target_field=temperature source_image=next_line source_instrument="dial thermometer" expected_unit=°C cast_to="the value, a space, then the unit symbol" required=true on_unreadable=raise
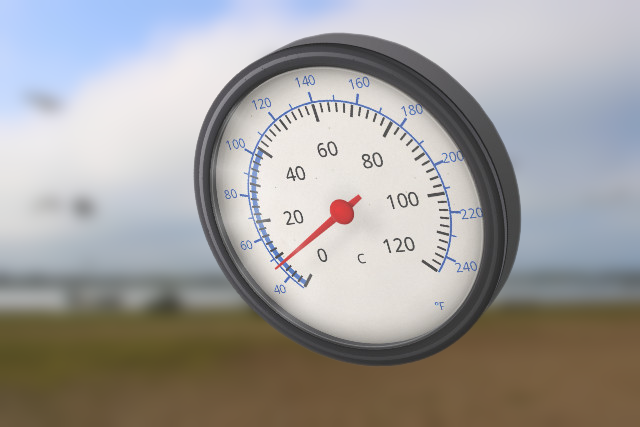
8 °C
